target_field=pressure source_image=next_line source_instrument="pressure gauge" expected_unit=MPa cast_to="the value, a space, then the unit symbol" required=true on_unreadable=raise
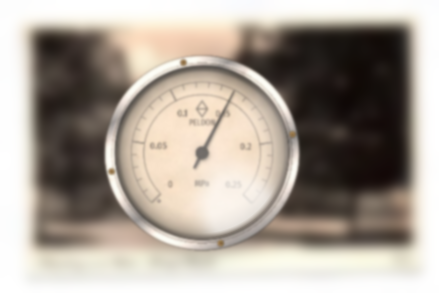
0.15 MPa
